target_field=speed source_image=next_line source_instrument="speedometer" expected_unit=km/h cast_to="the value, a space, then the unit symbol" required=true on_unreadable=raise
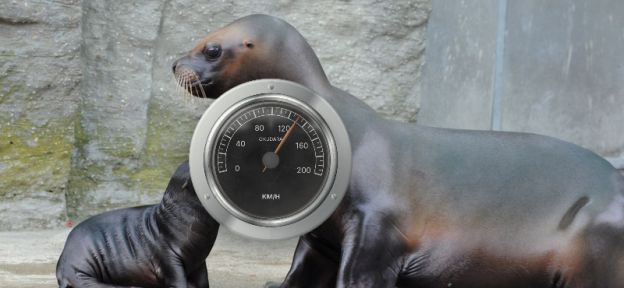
130 km/h
